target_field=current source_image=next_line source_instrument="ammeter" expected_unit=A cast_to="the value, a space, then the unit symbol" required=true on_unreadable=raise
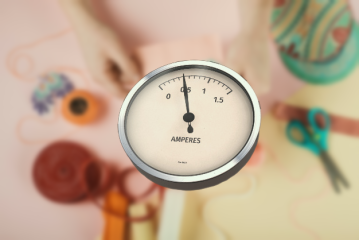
0.5 A
